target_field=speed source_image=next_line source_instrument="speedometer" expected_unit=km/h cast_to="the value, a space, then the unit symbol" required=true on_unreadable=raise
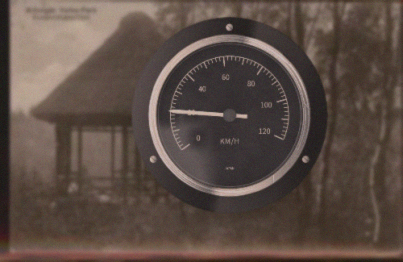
20 km/h
